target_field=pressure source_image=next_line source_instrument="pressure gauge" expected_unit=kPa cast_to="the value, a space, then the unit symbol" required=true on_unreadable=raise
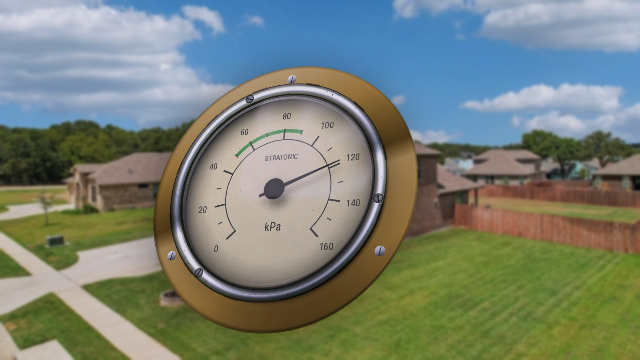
120 kPa
